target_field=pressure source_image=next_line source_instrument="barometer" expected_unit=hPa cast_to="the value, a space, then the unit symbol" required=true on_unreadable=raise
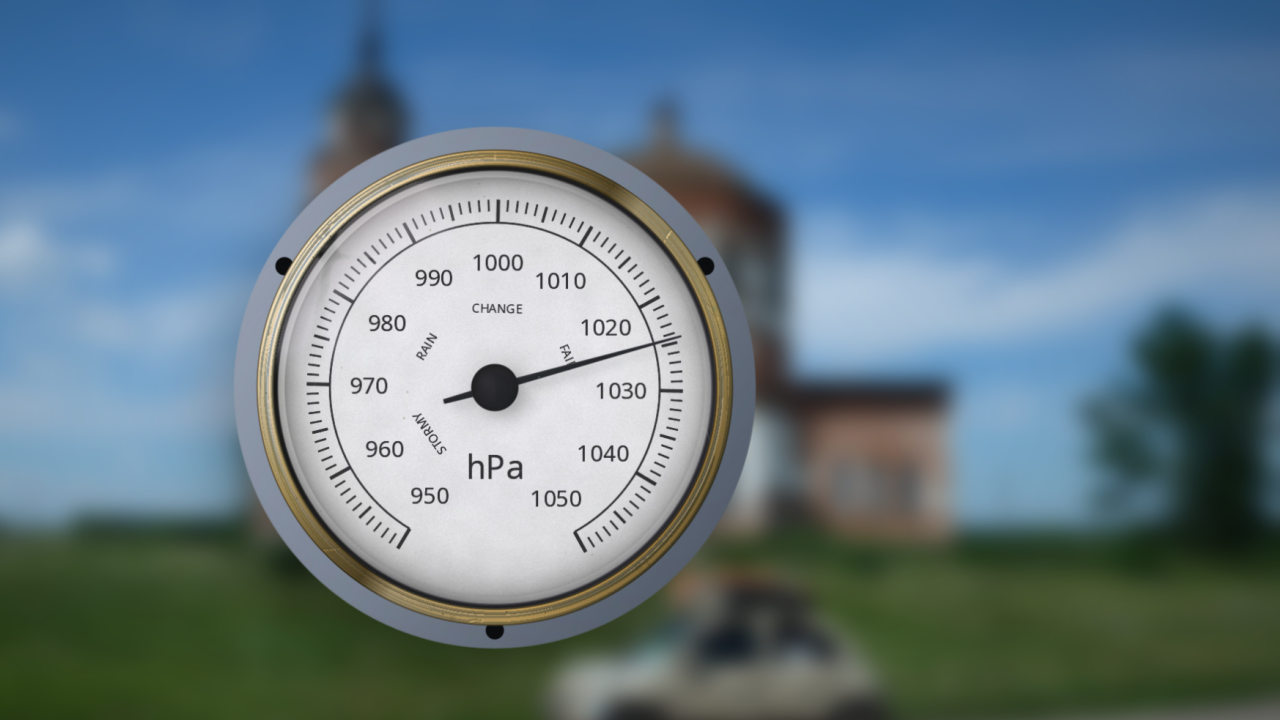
1024.5 hPa
